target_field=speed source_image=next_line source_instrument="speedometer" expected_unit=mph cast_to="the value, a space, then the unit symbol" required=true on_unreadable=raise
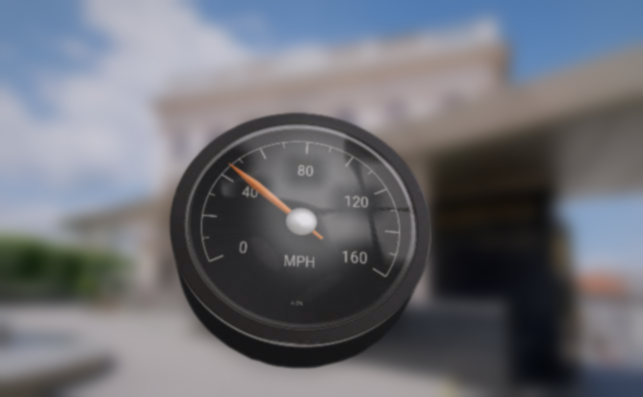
45 mph
